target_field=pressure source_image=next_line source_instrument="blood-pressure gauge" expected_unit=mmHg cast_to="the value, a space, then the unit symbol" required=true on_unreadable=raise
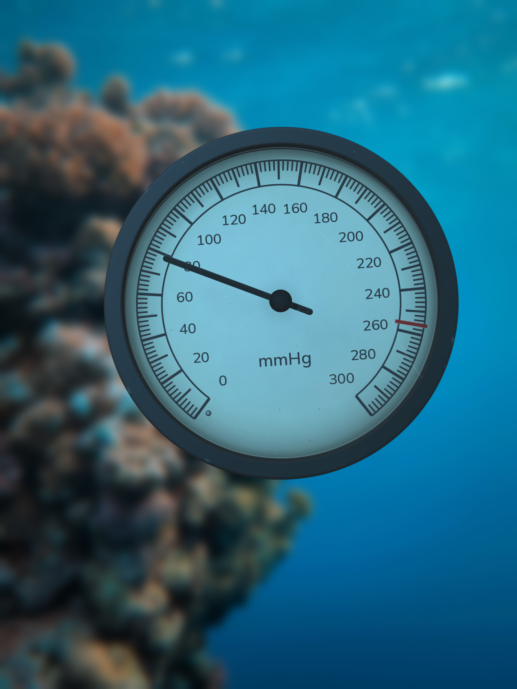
78 mmHg
